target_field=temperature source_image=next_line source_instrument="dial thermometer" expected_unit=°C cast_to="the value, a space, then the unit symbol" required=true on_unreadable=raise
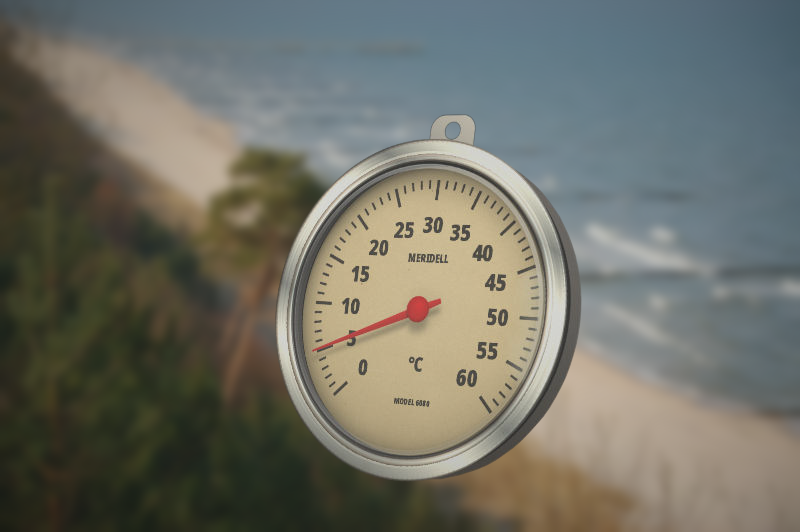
5 °C
